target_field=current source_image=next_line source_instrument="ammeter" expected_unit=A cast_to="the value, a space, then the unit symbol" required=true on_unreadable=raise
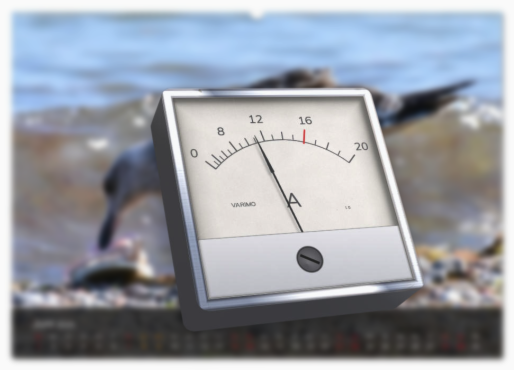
11 A
